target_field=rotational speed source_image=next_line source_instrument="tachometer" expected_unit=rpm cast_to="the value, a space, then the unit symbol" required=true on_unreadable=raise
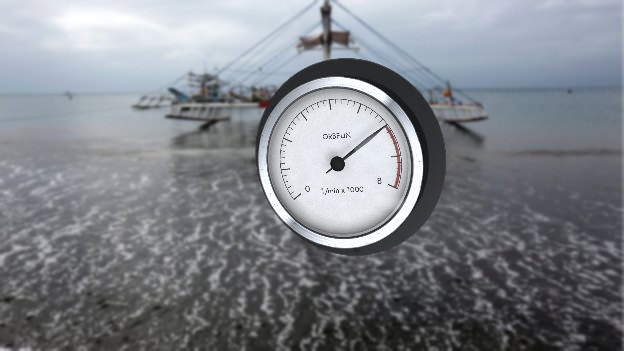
6000 rpm
